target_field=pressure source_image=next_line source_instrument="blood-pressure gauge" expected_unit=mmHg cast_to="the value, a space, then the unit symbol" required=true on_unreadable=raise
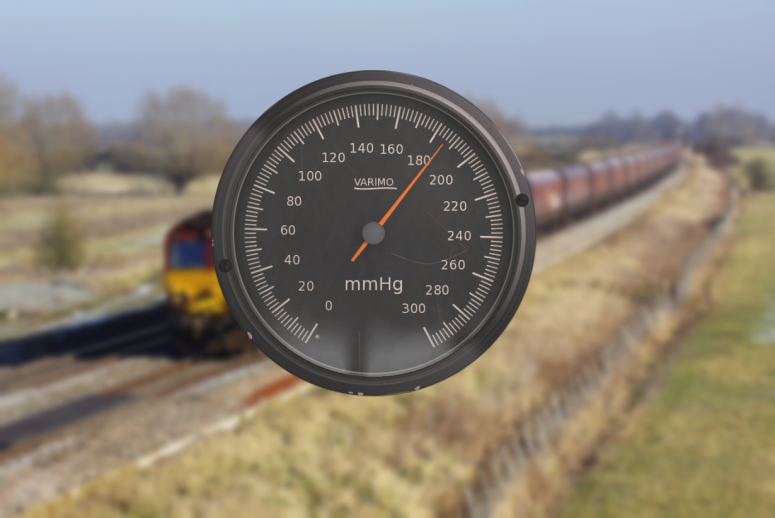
186 mmHg
